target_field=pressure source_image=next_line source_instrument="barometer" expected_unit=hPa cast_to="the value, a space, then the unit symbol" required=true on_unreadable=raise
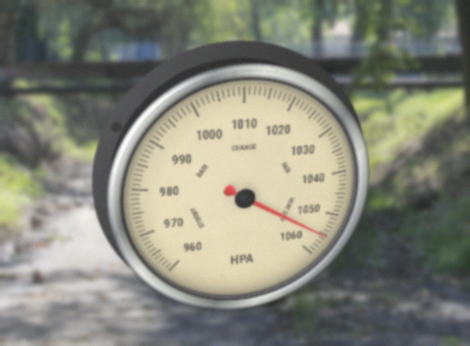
1055 hPa
